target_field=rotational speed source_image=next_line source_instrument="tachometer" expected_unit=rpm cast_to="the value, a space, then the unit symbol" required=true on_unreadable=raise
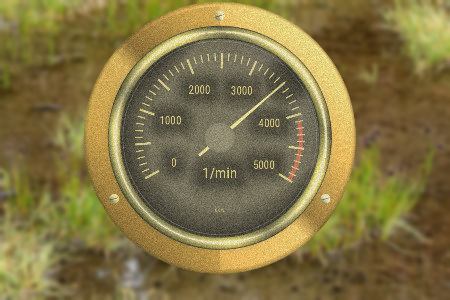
3500 rpm
